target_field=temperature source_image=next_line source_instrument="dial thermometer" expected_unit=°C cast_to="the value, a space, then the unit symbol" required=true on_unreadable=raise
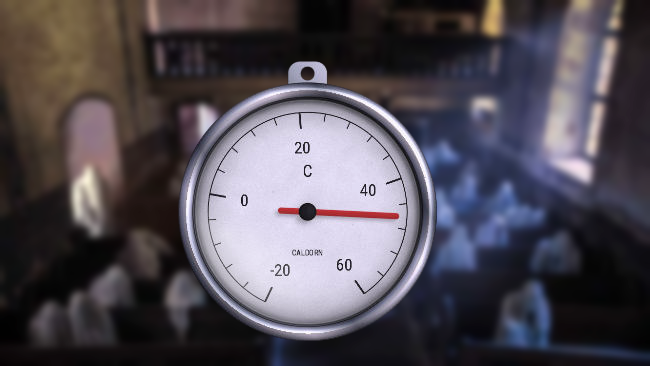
46 °C
